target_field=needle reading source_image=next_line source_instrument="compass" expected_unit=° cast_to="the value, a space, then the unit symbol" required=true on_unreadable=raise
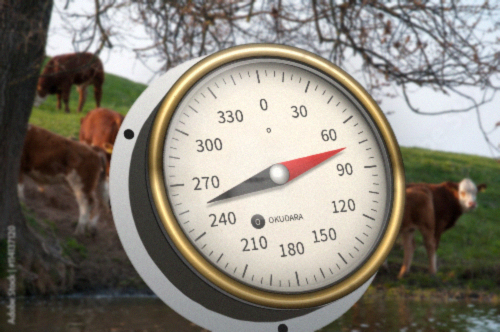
75 °
